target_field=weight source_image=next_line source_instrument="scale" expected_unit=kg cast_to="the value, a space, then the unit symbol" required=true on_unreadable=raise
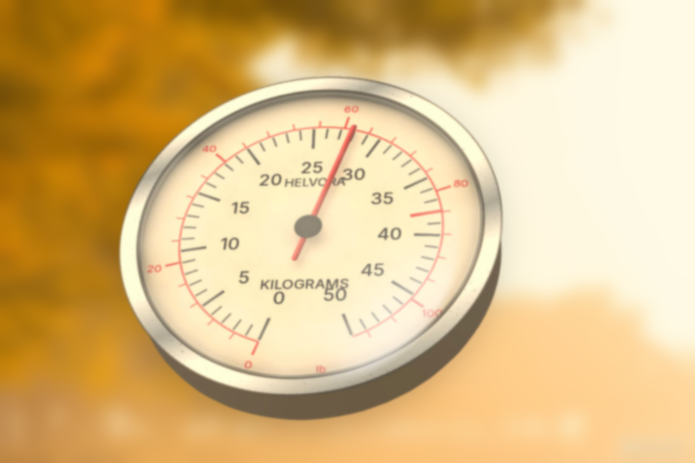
28 kg
